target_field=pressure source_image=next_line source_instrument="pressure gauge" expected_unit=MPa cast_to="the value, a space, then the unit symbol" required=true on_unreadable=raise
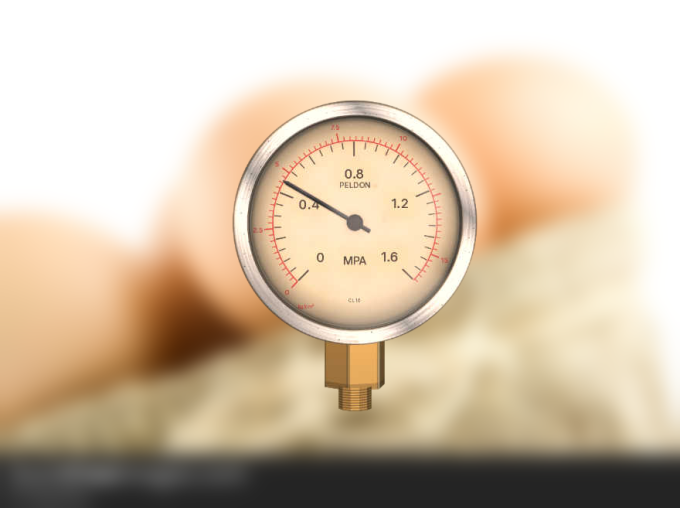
0.45 MPa
